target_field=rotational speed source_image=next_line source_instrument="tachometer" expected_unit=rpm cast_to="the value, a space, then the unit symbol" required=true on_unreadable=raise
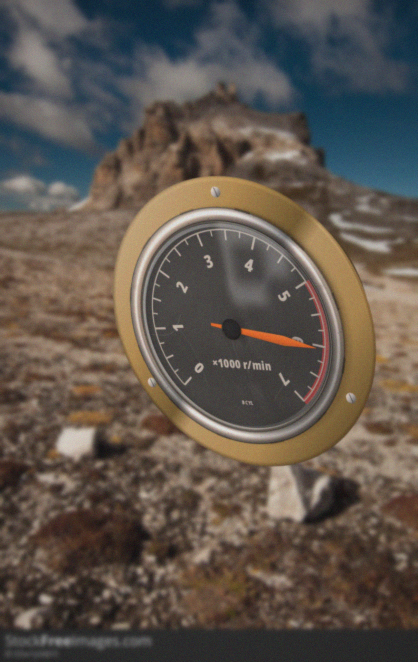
6000 rpm
